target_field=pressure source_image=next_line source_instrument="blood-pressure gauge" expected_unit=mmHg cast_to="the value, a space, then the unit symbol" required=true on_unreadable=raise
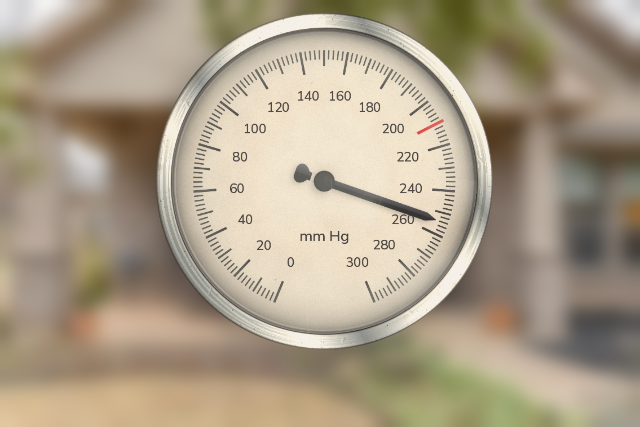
254 mmHg
